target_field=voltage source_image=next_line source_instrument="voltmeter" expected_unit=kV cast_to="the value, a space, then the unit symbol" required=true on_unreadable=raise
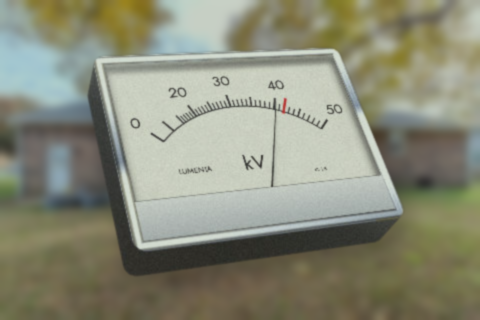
40 kV
